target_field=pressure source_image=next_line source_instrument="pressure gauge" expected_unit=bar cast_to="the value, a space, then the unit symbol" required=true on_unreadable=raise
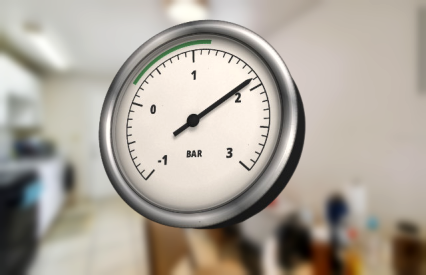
1.9 bar
